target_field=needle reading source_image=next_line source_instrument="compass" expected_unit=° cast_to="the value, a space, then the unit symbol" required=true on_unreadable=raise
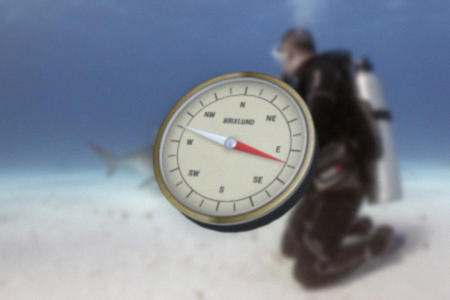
105 °
